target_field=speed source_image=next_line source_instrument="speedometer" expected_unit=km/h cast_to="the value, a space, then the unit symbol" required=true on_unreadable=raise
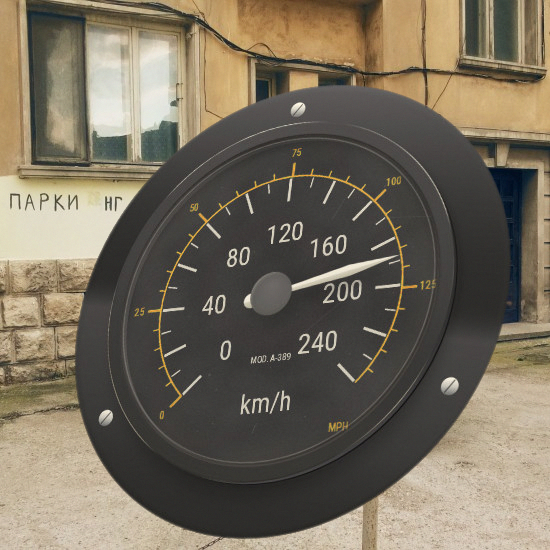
190 km/h
